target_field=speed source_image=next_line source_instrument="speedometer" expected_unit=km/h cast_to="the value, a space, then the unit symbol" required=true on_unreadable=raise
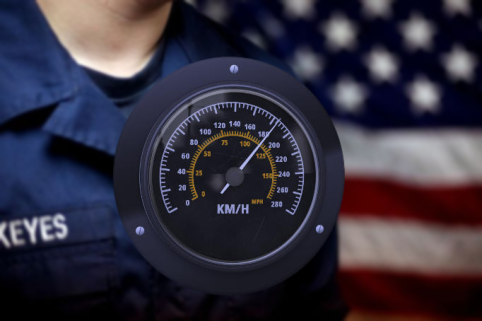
184 km/h
